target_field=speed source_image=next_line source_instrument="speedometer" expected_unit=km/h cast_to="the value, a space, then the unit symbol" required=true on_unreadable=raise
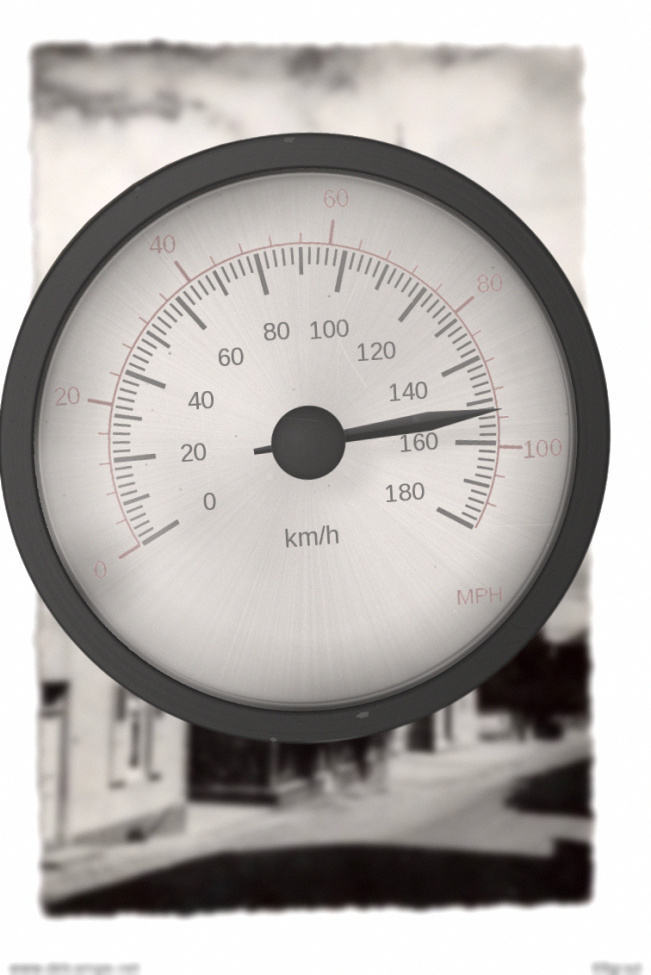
152 km/h
